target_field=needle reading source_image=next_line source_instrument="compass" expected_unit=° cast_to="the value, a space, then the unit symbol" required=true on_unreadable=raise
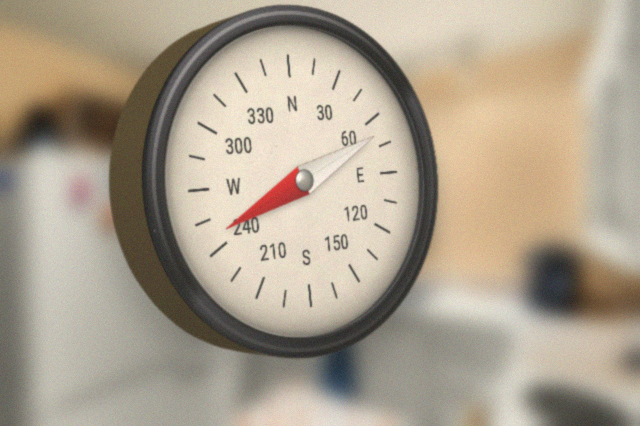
247.5 °
